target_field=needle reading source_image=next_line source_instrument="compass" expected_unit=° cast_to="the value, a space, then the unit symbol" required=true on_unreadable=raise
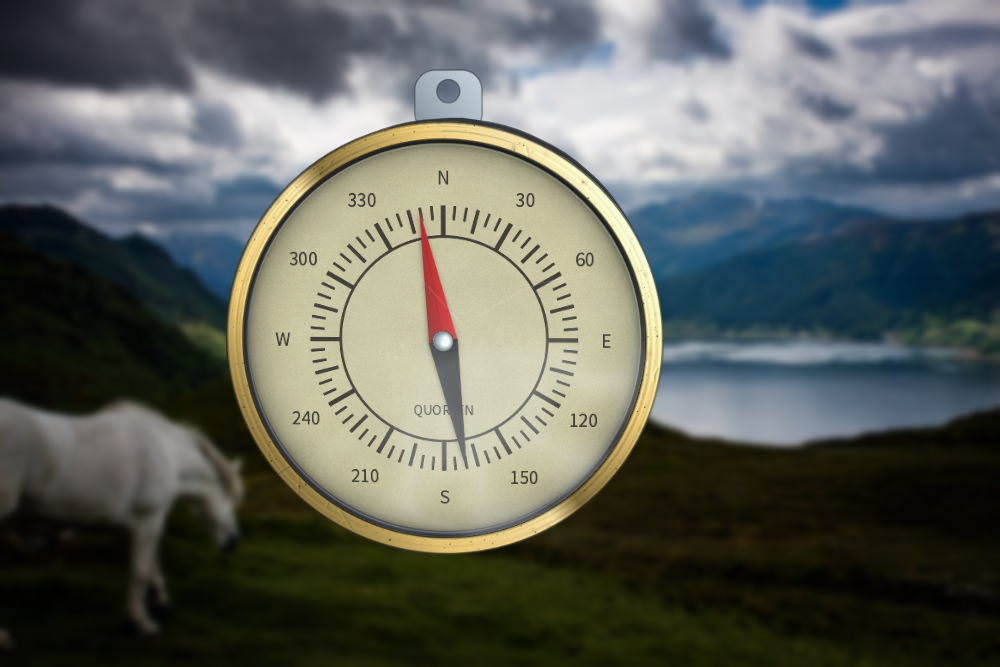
350 °
